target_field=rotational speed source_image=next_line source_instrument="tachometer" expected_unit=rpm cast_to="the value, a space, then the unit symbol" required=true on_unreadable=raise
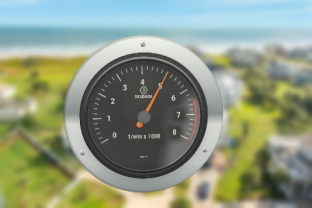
5000 rpm
